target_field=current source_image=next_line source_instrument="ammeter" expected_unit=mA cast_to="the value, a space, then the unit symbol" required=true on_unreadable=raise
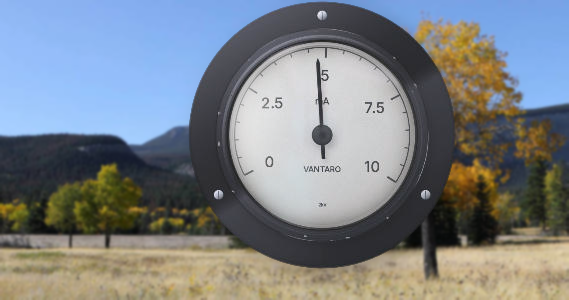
4.75 mA
